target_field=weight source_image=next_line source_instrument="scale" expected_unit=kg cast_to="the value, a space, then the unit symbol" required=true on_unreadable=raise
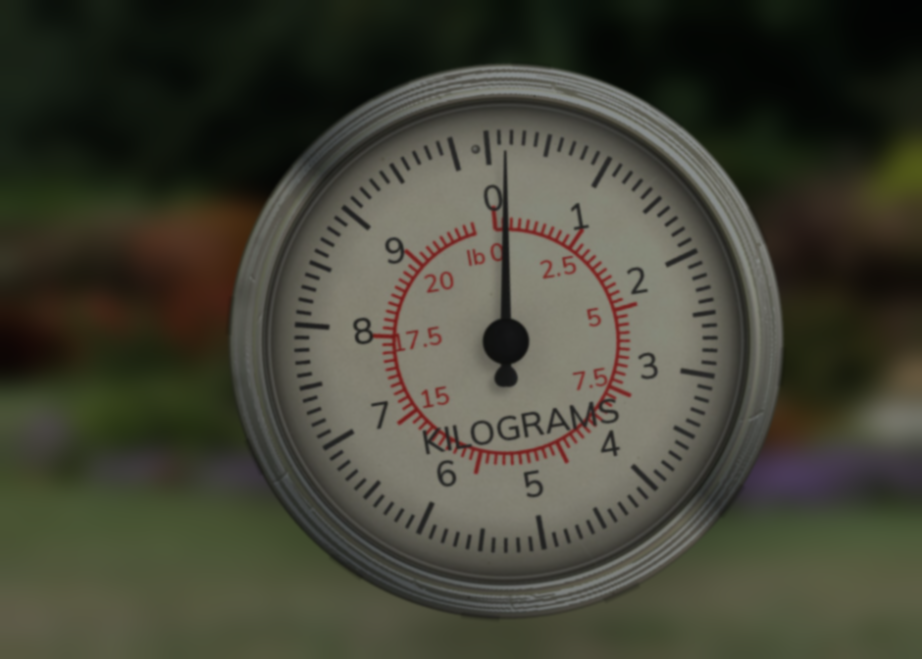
0.15 kg
